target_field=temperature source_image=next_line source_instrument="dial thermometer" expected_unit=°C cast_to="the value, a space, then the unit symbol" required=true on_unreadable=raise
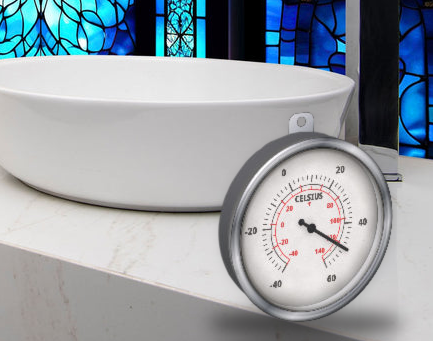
50 °C
